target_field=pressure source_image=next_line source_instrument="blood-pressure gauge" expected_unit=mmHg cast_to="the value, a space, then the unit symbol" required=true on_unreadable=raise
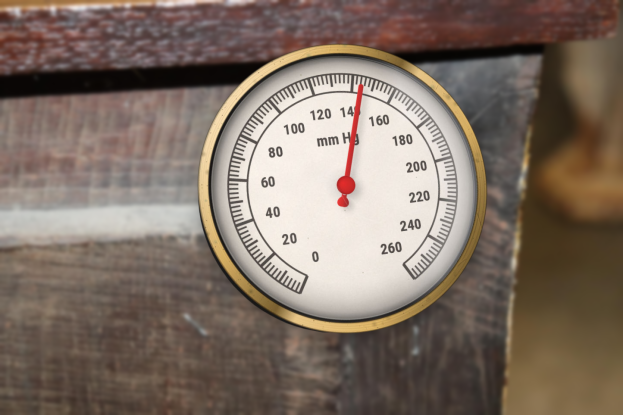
144 mmHg
